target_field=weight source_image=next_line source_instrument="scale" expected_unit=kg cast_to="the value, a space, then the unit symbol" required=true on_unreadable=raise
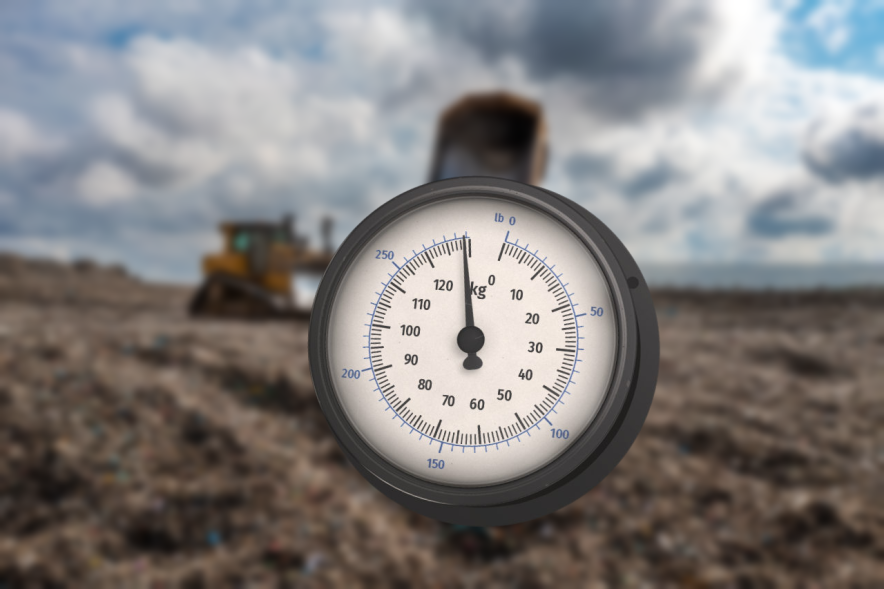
129 kg
